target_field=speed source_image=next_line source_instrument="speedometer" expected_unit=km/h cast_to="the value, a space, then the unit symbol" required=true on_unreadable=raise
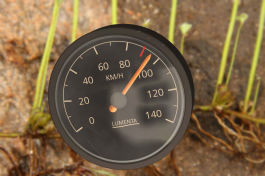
95 km/h
